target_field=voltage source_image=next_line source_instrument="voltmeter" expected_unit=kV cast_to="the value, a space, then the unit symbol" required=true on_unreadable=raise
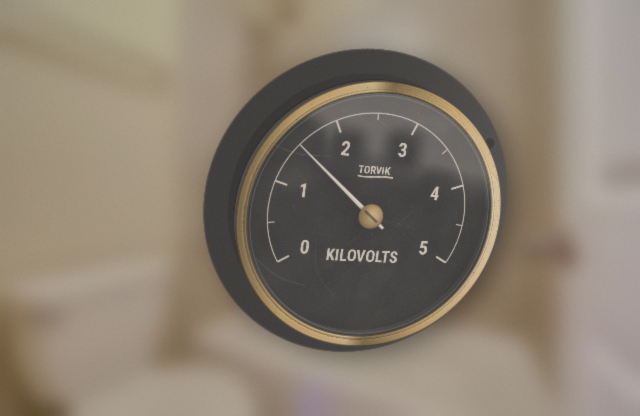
1.5 kV
